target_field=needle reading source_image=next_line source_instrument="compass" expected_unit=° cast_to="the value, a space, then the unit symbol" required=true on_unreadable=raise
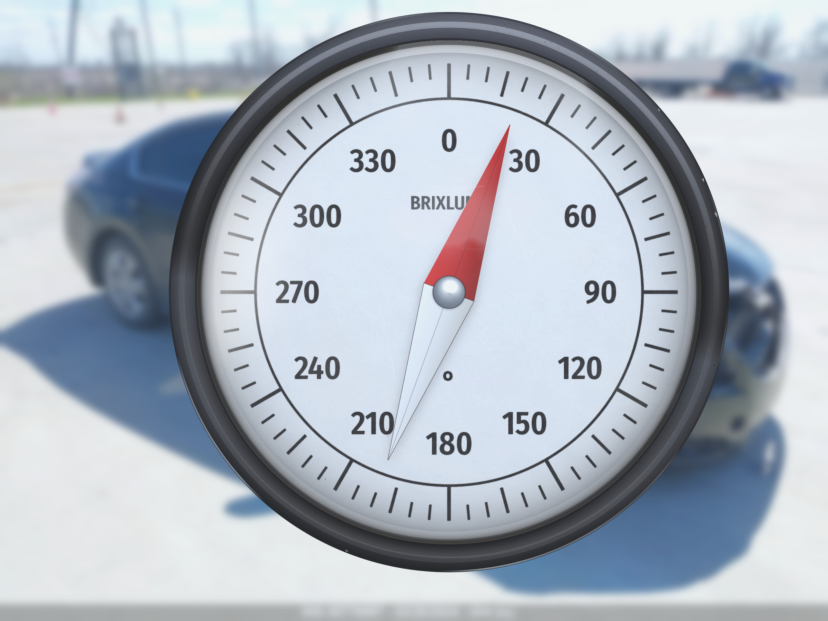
20 °
